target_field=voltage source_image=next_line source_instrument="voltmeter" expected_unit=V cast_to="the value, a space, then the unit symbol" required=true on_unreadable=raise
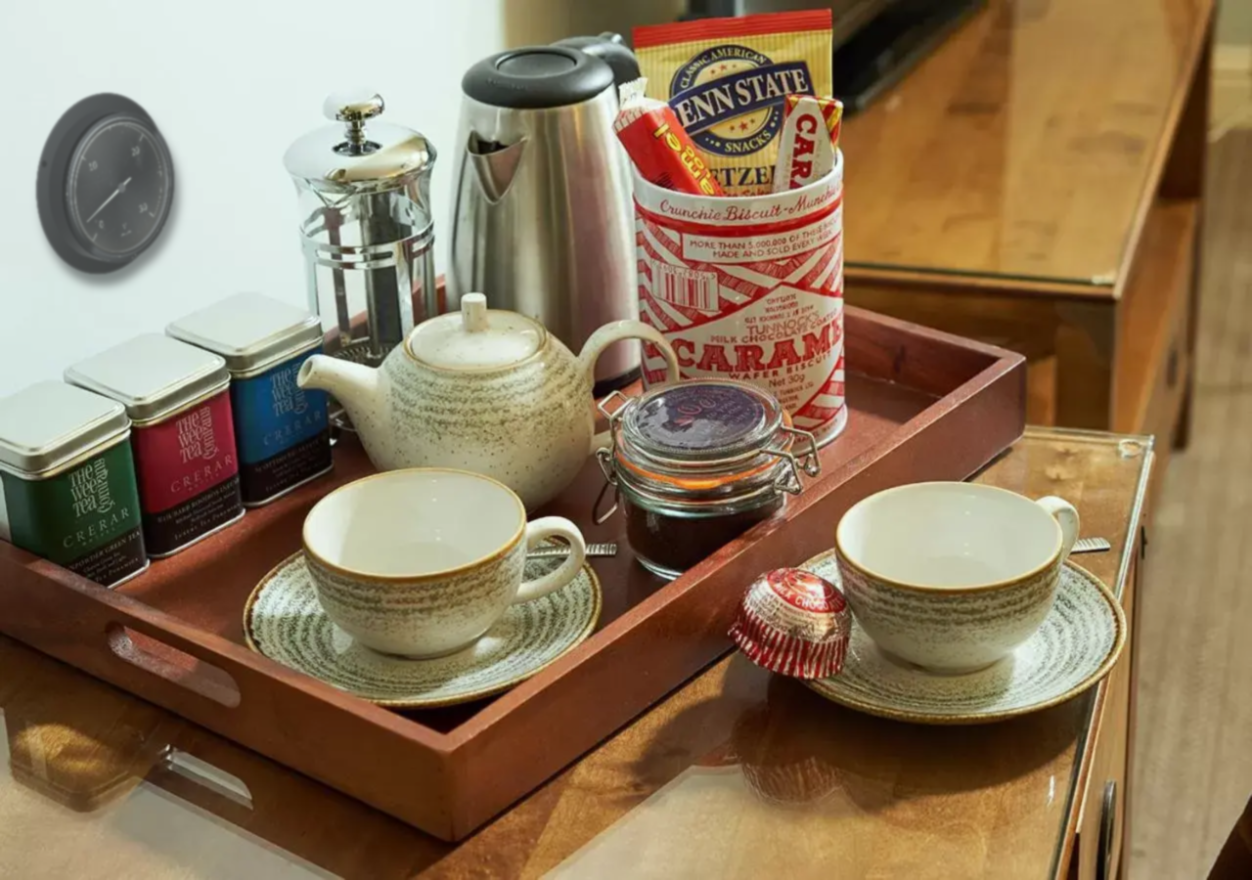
2.5 V
